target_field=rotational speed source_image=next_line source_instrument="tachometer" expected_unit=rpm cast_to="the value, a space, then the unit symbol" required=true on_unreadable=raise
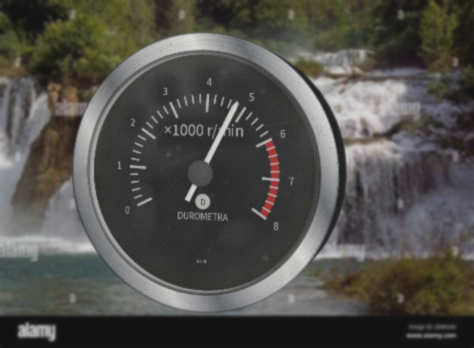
4800 rpm
